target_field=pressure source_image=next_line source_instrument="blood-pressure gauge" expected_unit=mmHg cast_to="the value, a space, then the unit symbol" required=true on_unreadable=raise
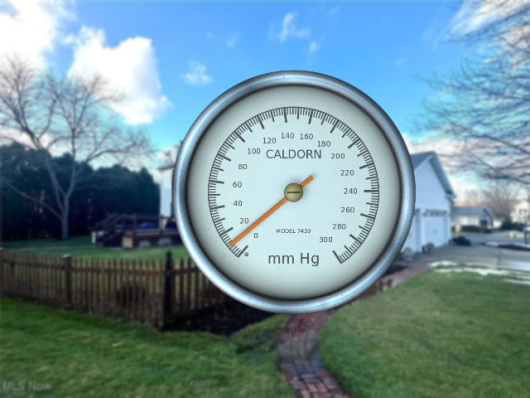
10 mmHg
